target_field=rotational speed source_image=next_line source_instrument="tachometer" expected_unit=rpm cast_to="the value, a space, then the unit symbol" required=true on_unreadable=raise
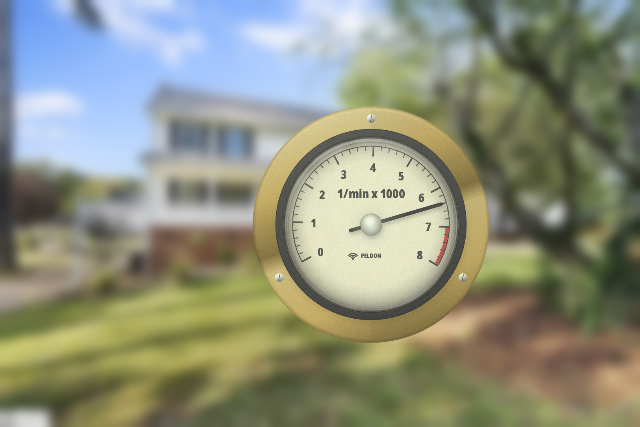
6400 rpm
